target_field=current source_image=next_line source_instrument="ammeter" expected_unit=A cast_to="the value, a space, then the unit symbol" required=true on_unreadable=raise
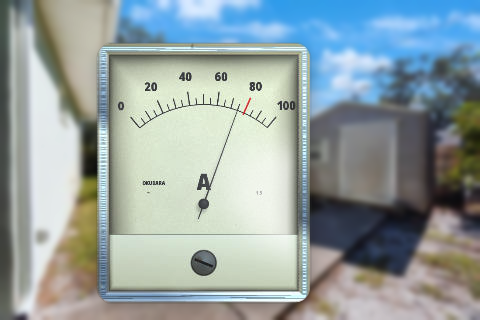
75 A
